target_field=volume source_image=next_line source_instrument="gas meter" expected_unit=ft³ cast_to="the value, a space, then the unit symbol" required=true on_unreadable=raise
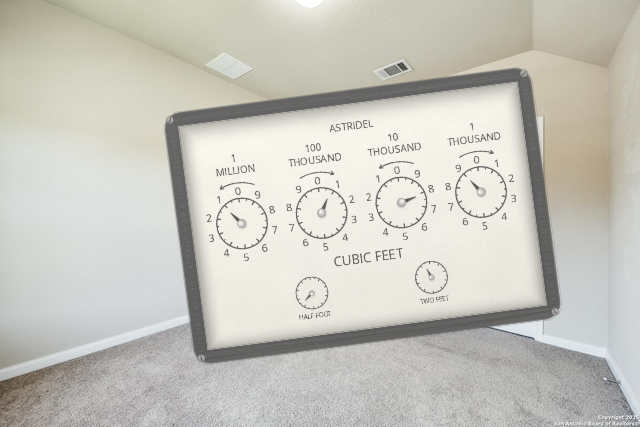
107900 ft³
